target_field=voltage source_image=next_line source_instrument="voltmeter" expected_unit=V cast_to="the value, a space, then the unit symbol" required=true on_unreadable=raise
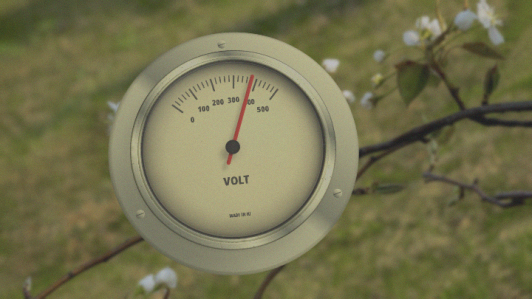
380 V
